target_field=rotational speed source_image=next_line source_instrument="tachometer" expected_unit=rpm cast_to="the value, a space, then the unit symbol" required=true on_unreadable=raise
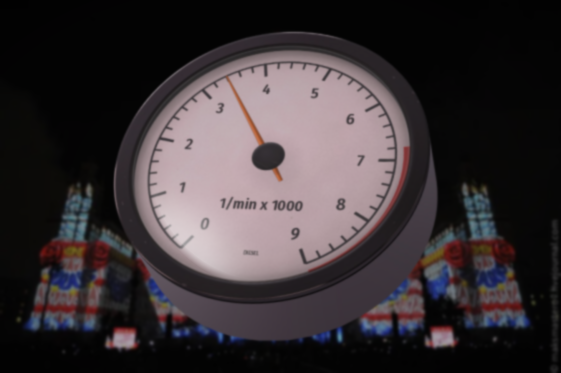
3400 rpm
